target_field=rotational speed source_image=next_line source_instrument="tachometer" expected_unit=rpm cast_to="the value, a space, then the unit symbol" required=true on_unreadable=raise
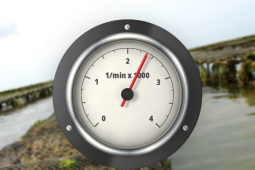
2375 rpm
